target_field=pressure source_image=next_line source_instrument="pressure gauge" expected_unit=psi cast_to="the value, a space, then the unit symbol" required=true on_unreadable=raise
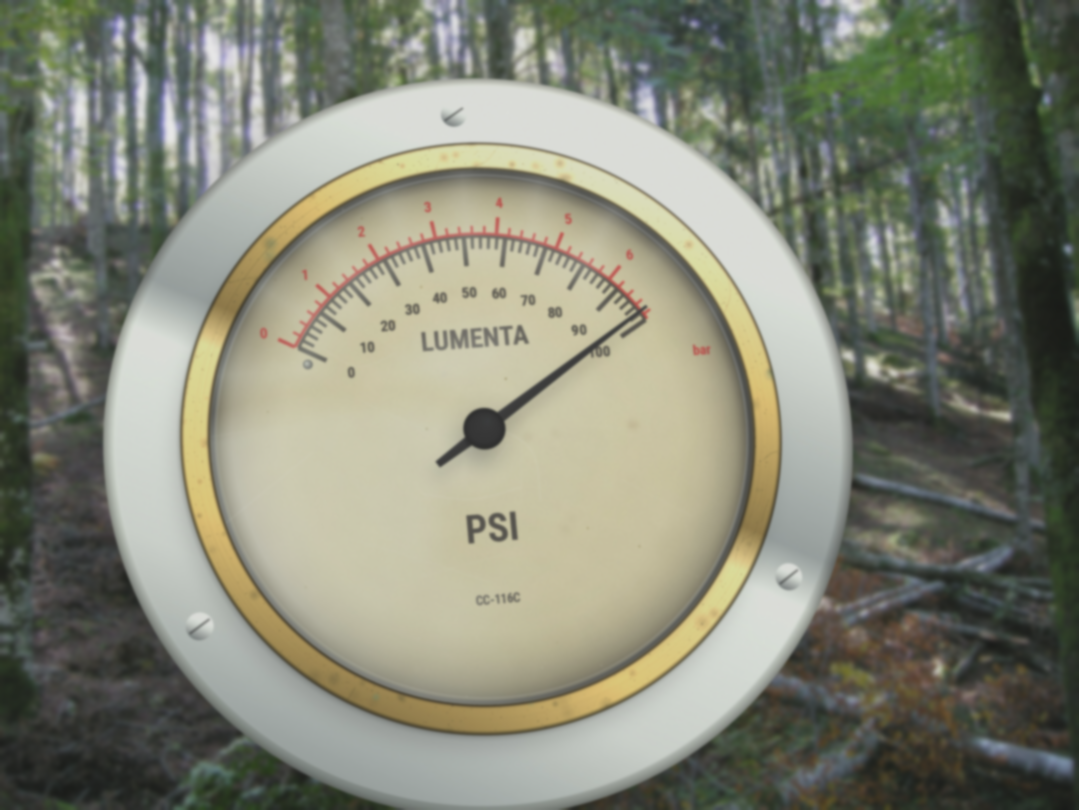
98 psi
